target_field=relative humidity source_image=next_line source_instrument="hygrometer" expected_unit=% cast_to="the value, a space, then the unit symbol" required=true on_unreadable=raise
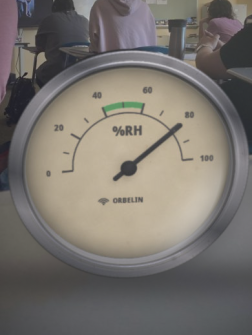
80 %
